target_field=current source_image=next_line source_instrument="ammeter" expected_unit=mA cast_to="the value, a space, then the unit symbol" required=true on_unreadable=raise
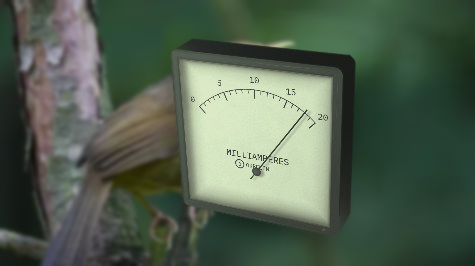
18 mA
